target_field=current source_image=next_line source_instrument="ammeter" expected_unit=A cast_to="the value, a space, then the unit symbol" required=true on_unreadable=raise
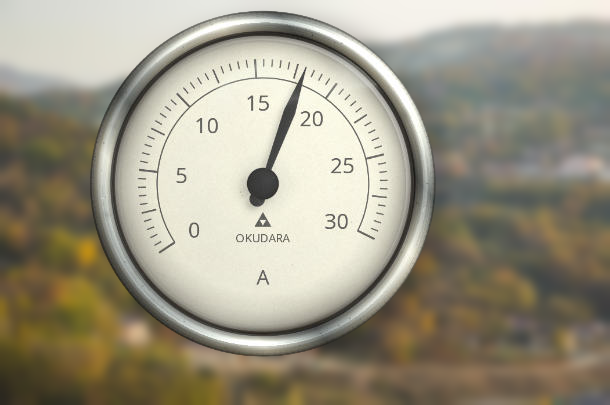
18 A
